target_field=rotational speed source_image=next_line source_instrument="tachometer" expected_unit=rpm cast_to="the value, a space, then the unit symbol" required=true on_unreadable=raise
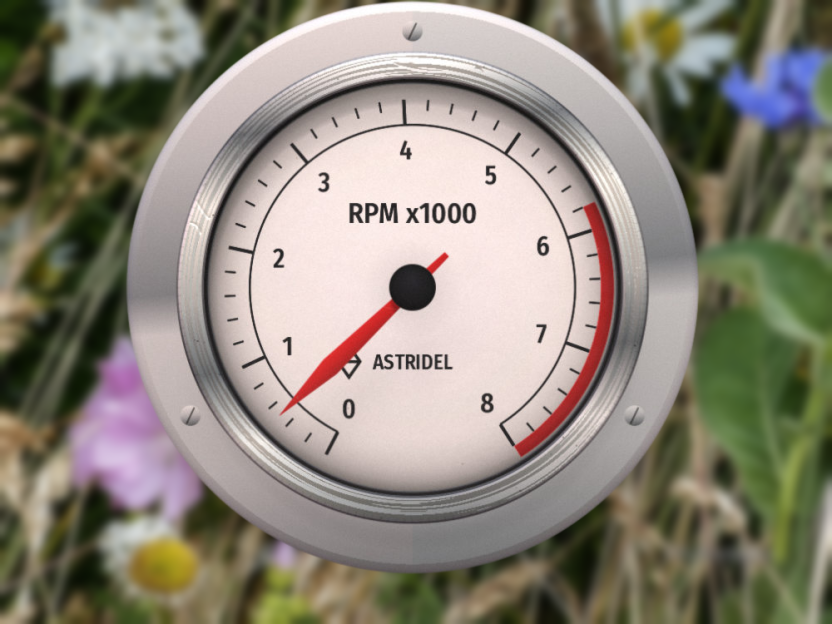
500 rpm
